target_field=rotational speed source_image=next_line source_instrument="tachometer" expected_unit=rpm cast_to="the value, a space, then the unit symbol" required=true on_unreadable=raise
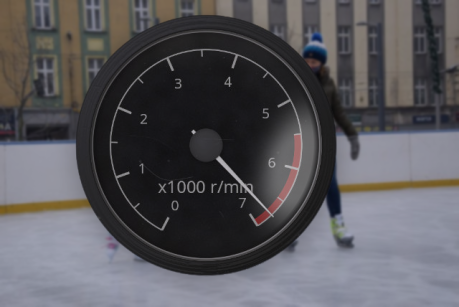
6750 rpm
